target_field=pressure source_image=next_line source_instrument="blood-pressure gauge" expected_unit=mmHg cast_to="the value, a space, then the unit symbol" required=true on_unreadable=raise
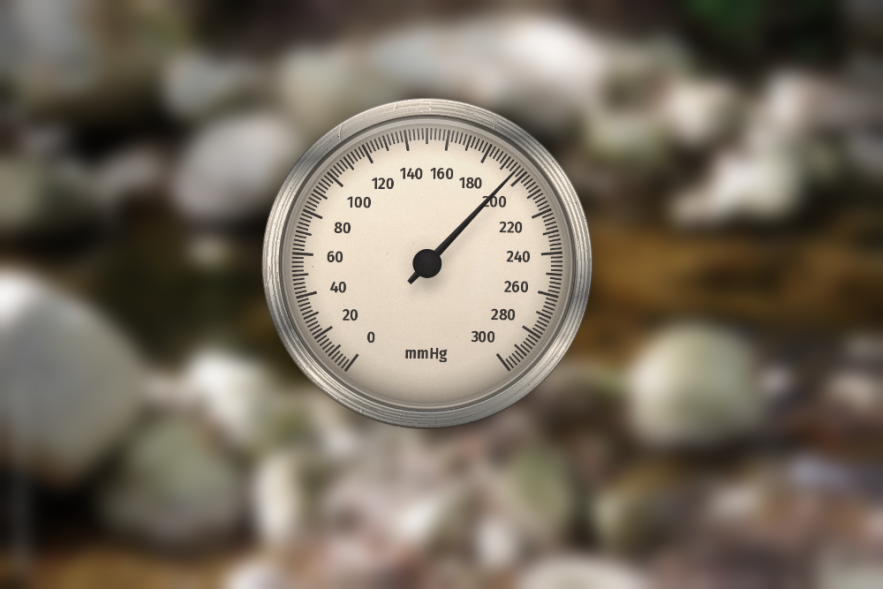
196 mmHg
